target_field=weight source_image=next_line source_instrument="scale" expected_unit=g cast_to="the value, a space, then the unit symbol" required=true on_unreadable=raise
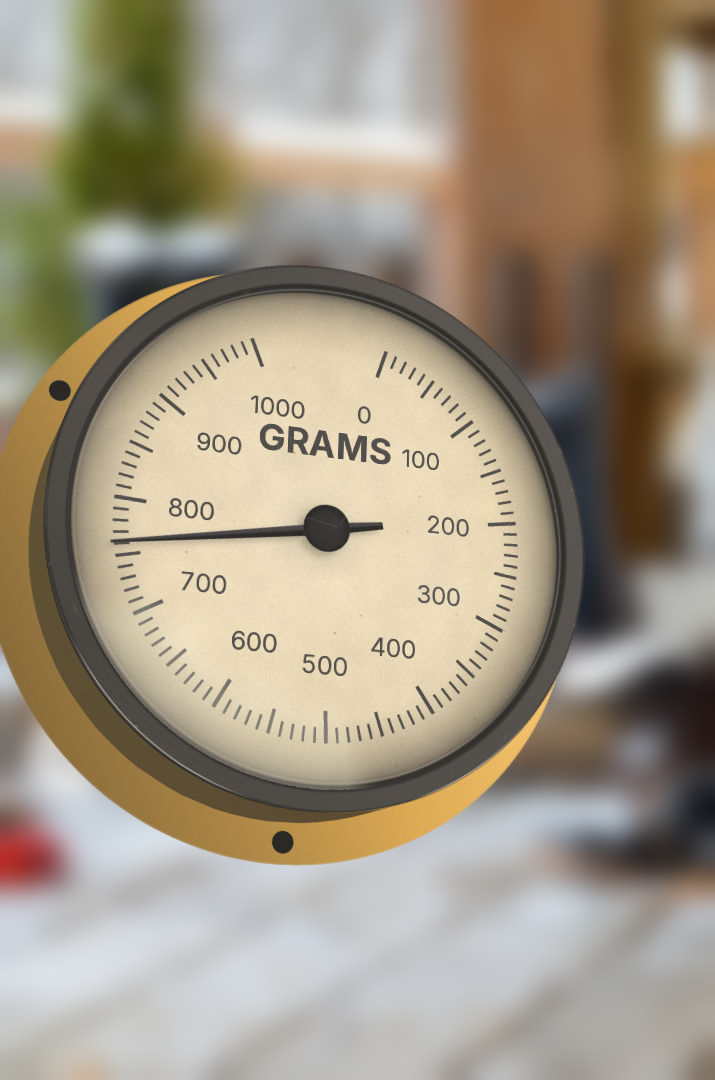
760 g
